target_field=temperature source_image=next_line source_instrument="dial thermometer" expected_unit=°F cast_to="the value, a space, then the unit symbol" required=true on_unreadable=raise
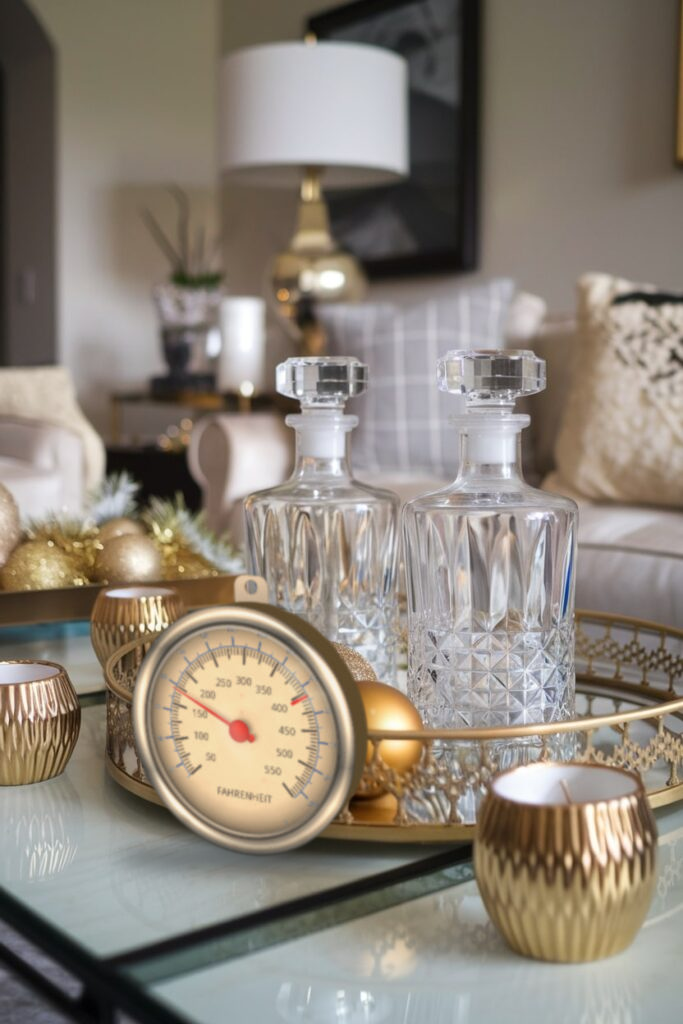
175 °F
